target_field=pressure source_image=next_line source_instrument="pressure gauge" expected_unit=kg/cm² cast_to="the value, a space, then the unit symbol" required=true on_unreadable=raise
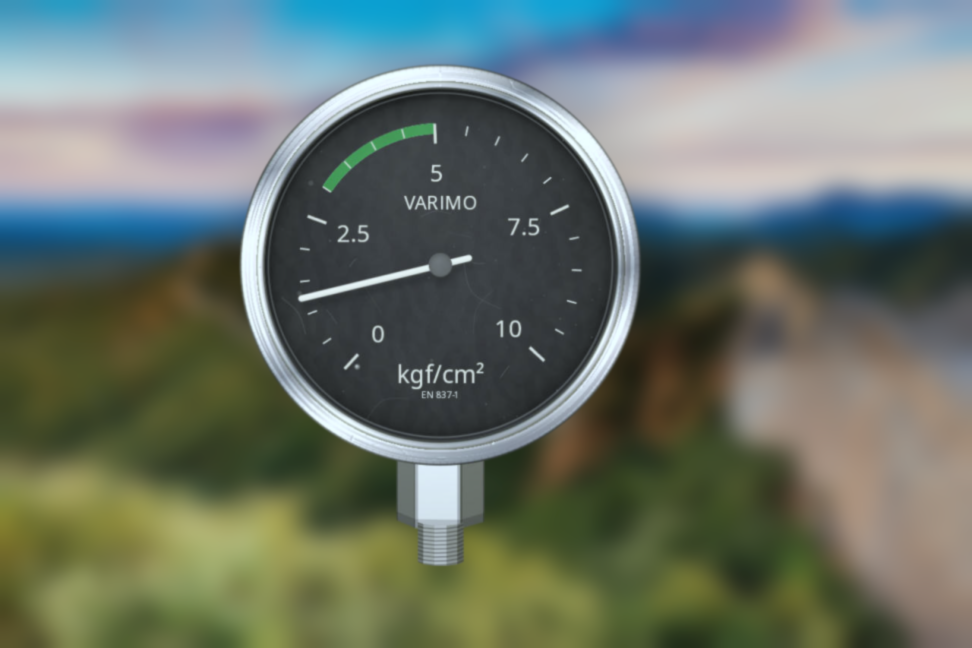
1.25 kg/cm²
